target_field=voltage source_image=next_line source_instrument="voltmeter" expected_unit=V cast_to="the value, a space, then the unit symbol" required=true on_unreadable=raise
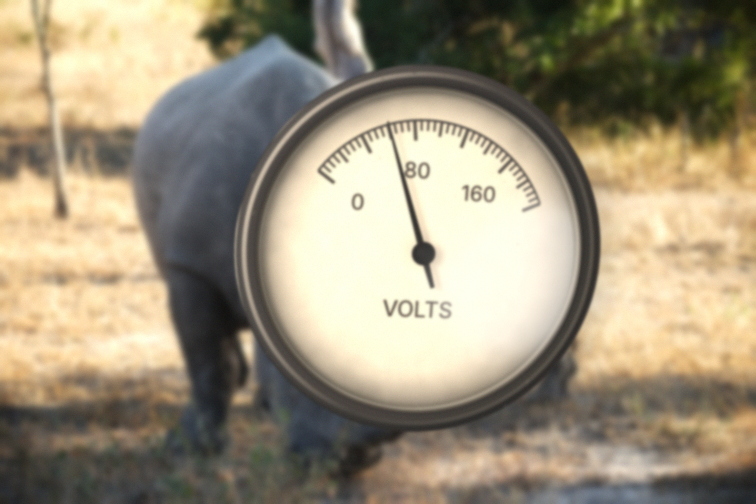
60 V
